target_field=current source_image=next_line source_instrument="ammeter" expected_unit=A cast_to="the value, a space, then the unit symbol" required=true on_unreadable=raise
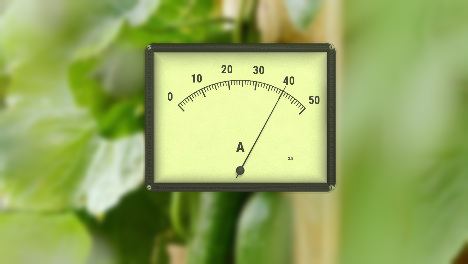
40 A
